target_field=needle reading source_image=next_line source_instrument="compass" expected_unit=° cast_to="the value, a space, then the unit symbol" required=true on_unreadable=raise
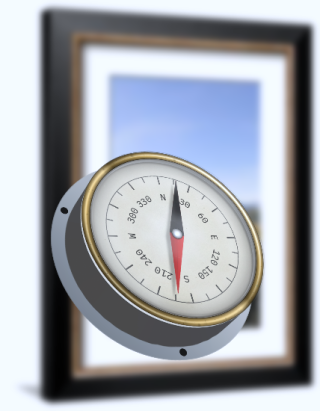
195 °
